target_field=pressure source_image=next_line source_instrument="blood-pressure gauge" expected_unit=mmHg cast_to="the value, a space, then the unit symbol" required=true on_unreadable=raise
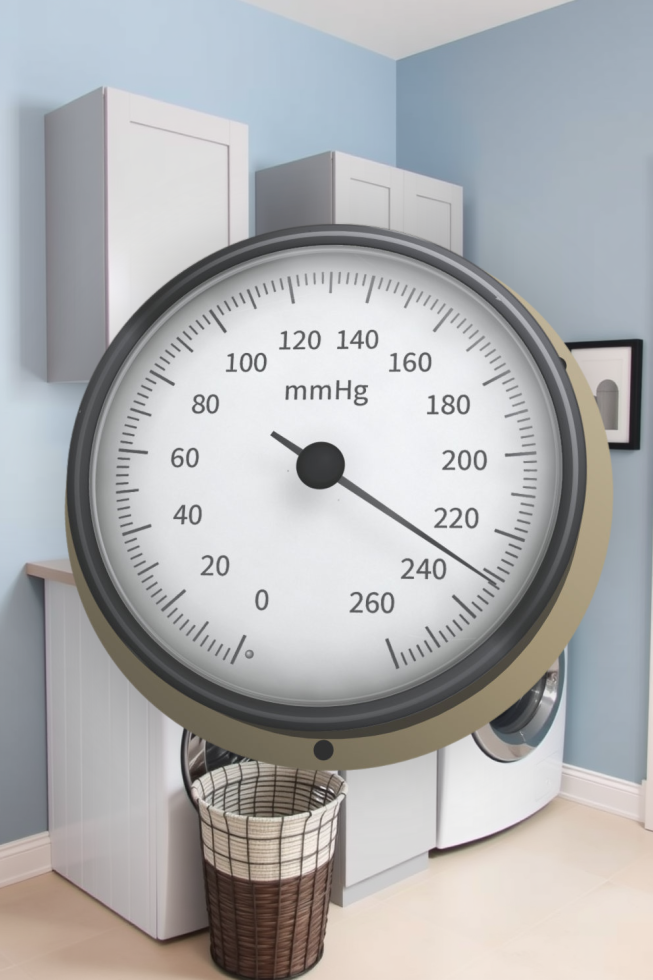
232 mmHg
